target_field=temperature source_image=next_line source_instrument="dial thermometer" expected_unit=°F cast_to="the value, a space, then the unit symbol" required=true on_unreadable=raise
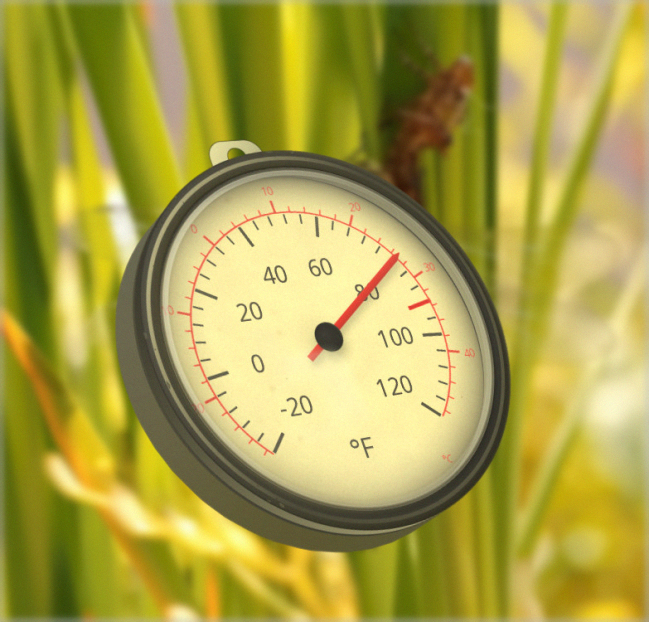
80 °F
